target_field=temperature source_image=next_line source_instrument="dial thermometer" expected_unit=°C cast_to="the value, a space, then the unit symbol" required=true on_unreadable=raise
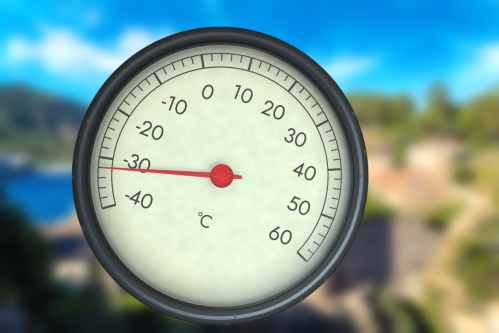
-32 °C
